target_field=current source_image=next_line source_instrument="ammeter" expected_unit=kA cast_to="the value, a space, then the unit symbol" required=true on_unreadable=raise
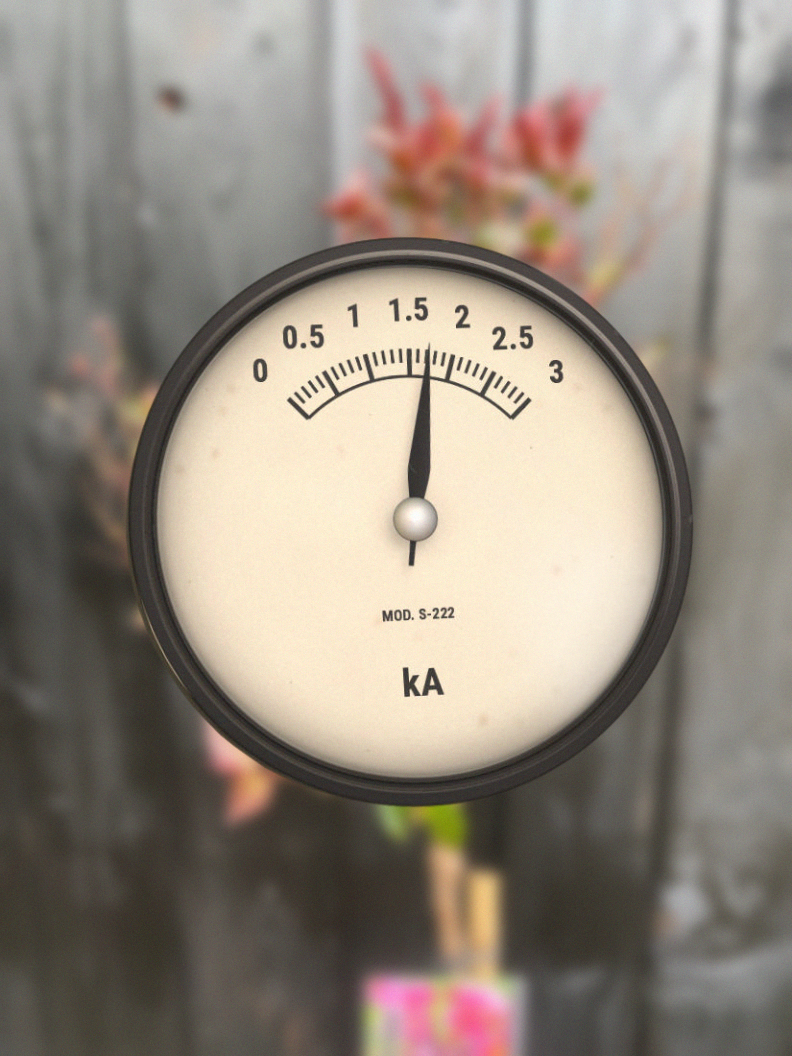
1.7 kA
